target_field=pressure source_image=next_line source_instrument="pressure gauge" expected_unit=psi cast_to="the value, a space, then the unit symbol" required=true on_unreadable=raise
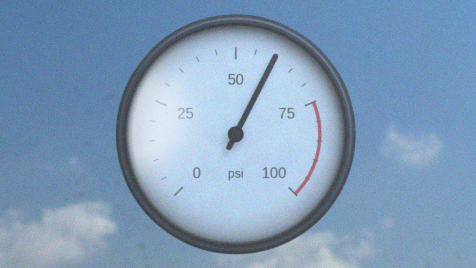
60 psi
